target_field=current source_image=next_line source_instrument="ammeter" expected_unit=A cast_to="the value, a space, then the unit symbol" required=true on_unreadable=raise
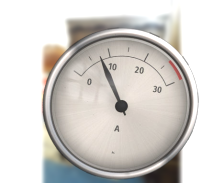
7.5 A
